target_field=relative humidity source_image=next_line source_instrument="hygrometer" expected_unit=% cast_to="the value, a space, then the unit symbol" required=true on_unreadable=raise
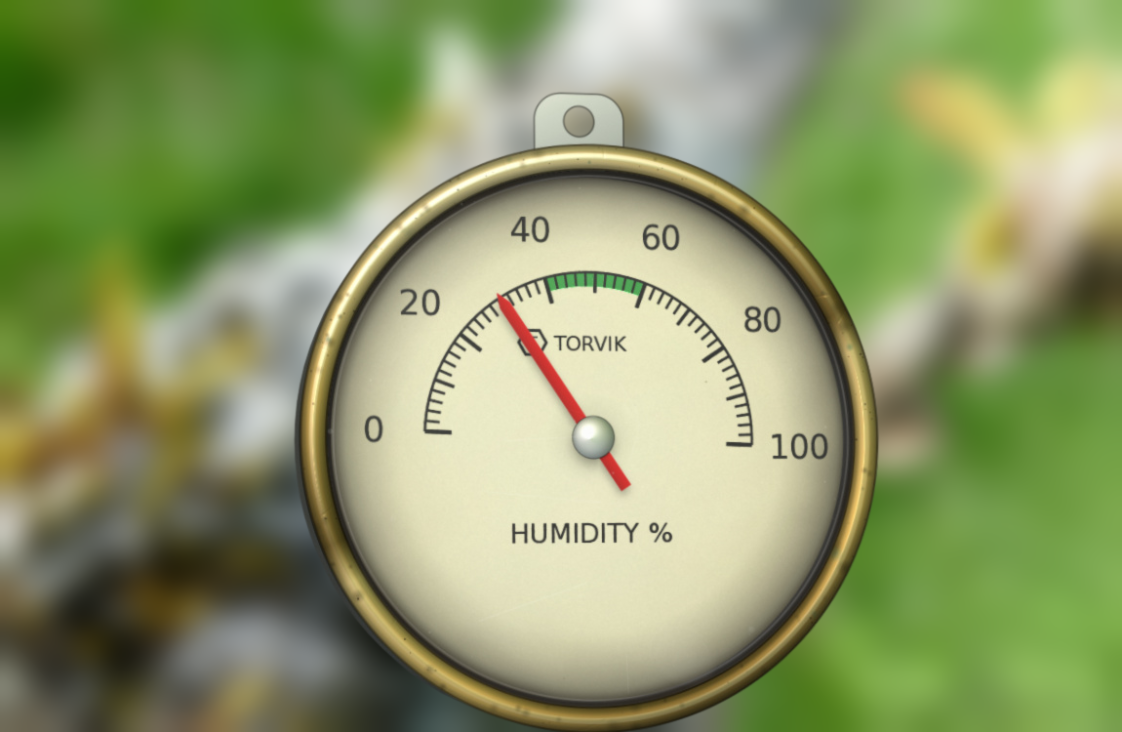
30 %
